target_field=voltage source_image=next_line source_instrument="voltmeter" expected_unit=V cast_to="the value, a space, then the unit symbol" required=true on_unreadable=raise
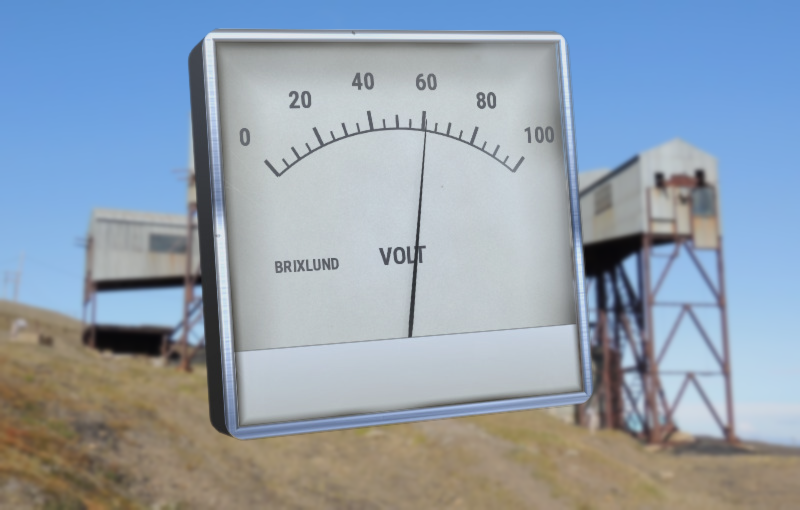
60 V
